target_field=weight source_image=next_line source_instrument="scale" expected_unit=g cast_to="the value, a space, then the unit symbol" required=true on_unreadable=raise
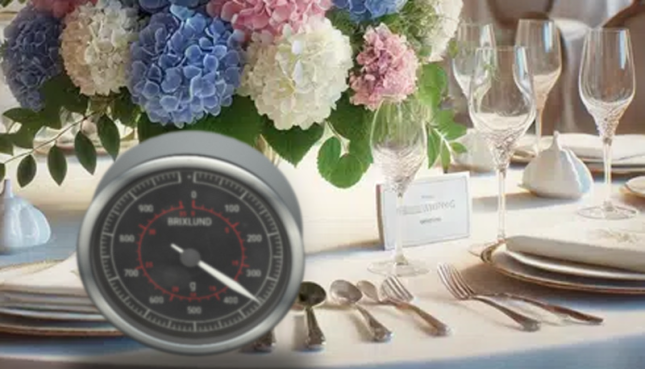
350 g
